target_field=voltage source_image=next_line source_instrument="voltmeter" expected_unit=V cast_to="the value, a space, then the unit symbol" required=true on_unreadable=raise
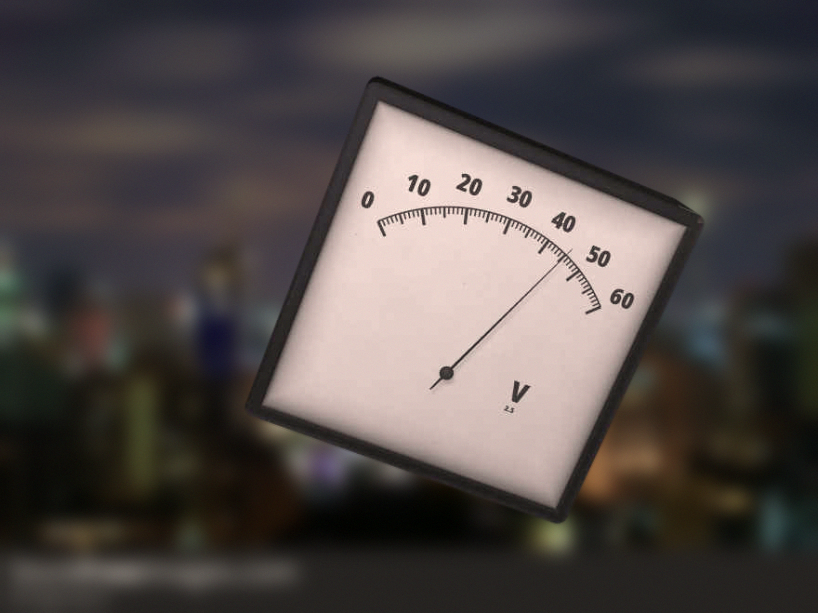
45 V
